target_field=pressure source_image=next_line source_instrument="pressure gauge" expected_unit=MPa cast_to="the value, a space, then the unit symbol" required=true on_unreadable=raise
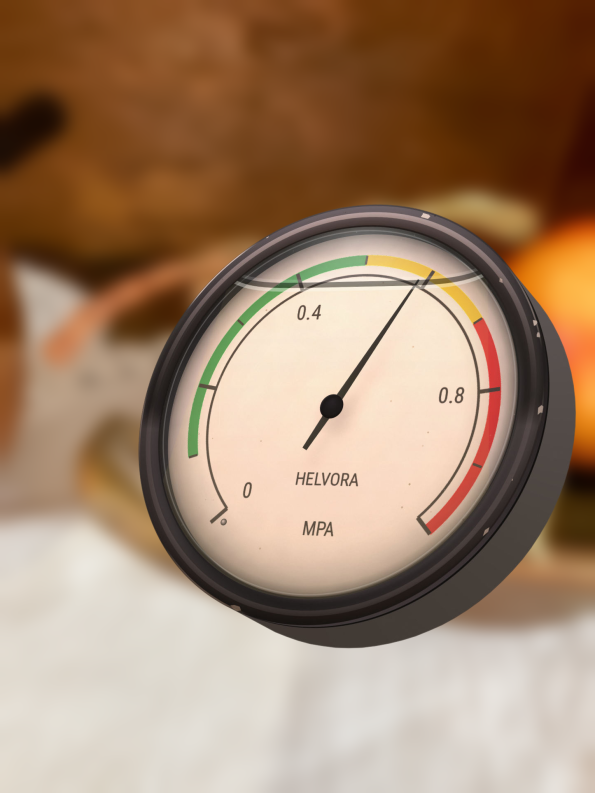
0.6 MPa
